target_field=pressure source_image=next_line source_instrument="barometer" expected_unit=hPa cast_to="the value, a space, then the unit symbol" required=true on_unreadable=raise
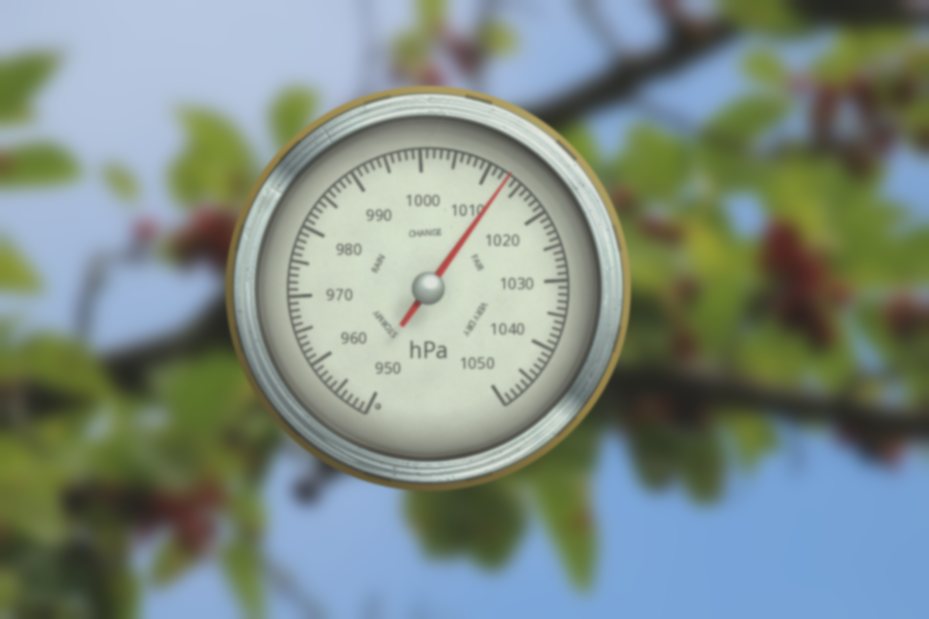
1013 hPa
